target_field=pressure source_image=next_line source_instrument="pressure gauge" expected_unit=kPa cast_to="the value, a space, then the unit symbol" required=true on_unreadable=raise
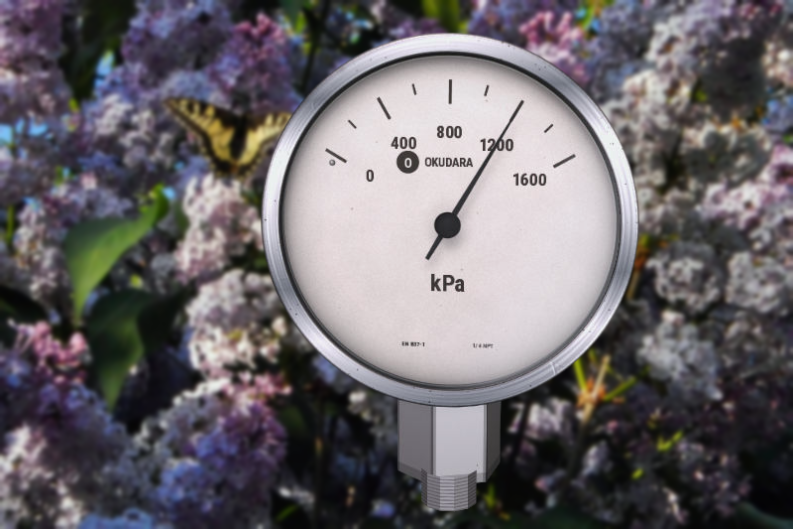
1200 kPa
